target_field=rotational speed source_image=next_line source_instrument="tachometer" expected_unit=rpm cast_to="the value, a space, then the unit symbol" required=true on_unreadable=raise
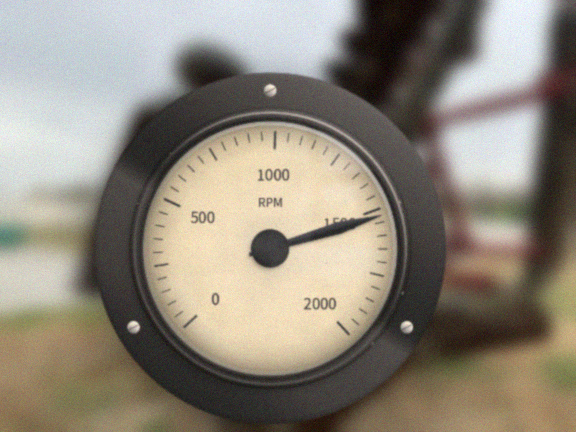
1525 rpm
